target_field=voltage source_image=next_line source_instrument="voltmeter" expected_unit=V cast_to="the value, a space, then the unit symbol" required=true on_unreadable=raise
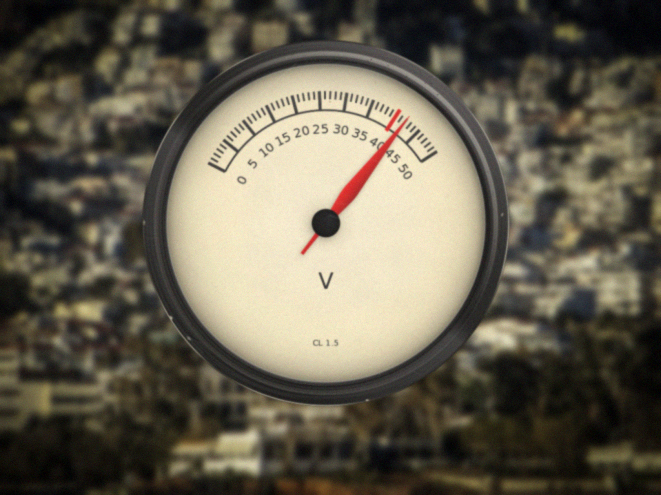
42 V
